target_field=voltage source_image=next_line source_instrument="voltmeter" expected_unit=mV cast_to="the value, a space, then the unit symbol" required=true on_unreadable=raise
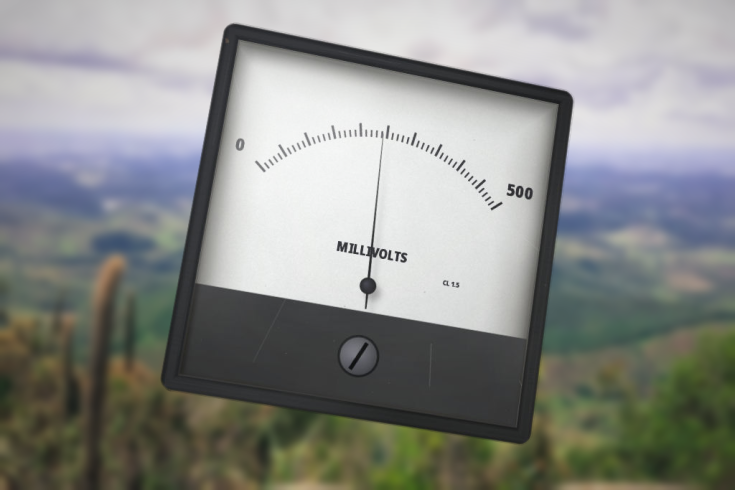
240 mV
